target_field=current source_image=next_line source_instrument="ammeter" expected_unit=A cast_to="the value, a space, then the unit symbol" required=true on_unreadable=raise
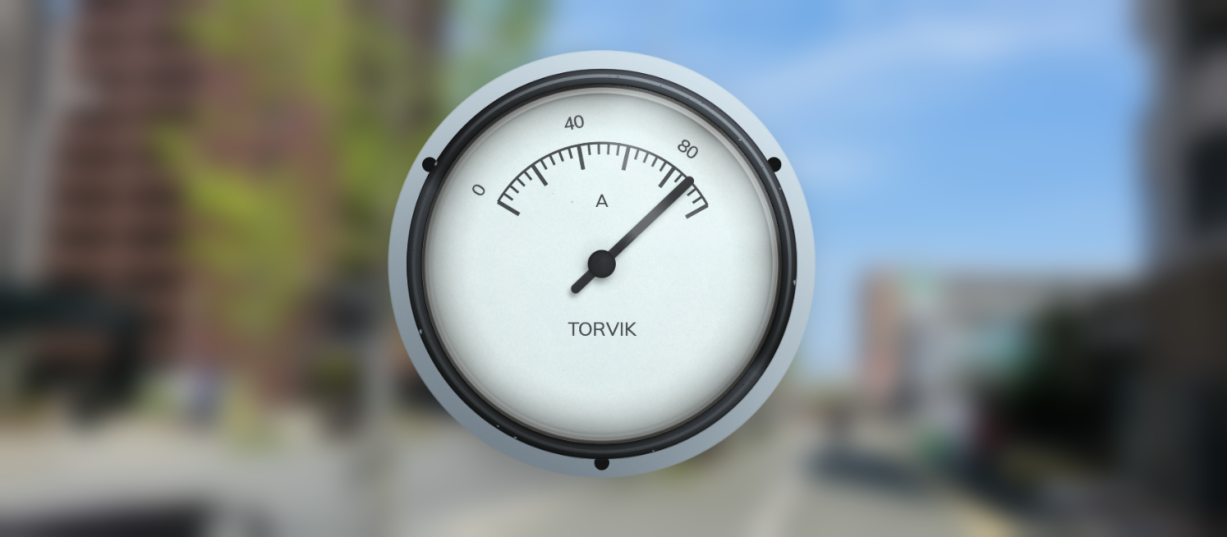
88 A
